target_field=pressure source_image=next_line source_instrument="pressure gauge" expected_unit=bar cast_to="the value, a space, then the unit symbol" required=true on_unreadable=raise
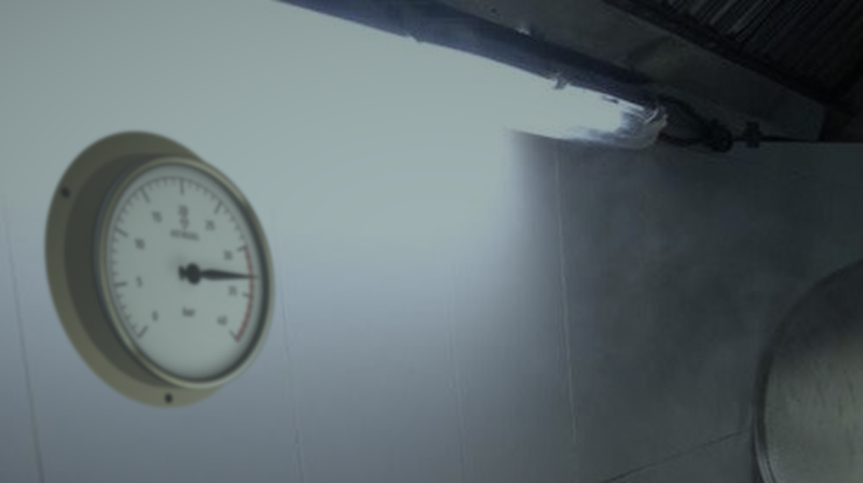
33 bar
